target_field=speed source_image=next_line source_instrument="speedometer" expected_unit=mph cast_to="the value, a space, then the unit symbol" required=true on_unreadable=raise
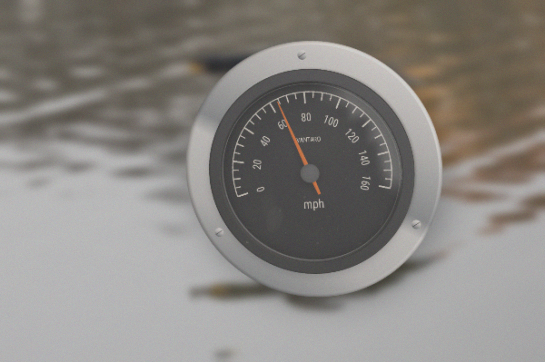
65 mph
